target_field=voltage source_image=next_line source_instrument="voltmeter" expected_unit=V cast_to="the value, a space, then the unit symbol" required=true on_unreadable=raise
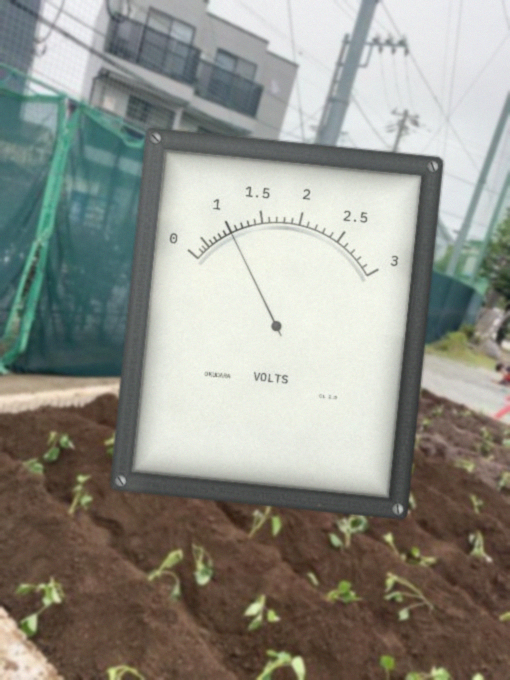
1 V
